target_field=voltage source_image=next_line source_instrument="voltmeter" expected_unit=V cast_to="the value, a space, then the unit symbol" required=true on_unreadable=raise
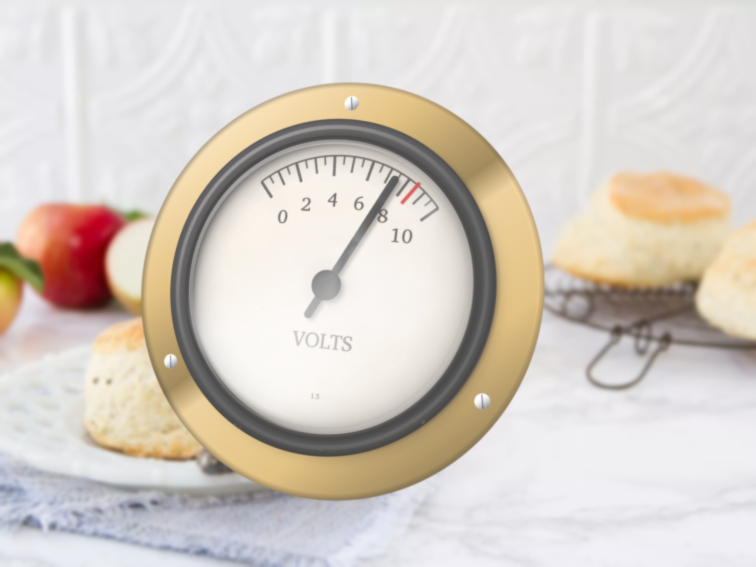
7.5 V
